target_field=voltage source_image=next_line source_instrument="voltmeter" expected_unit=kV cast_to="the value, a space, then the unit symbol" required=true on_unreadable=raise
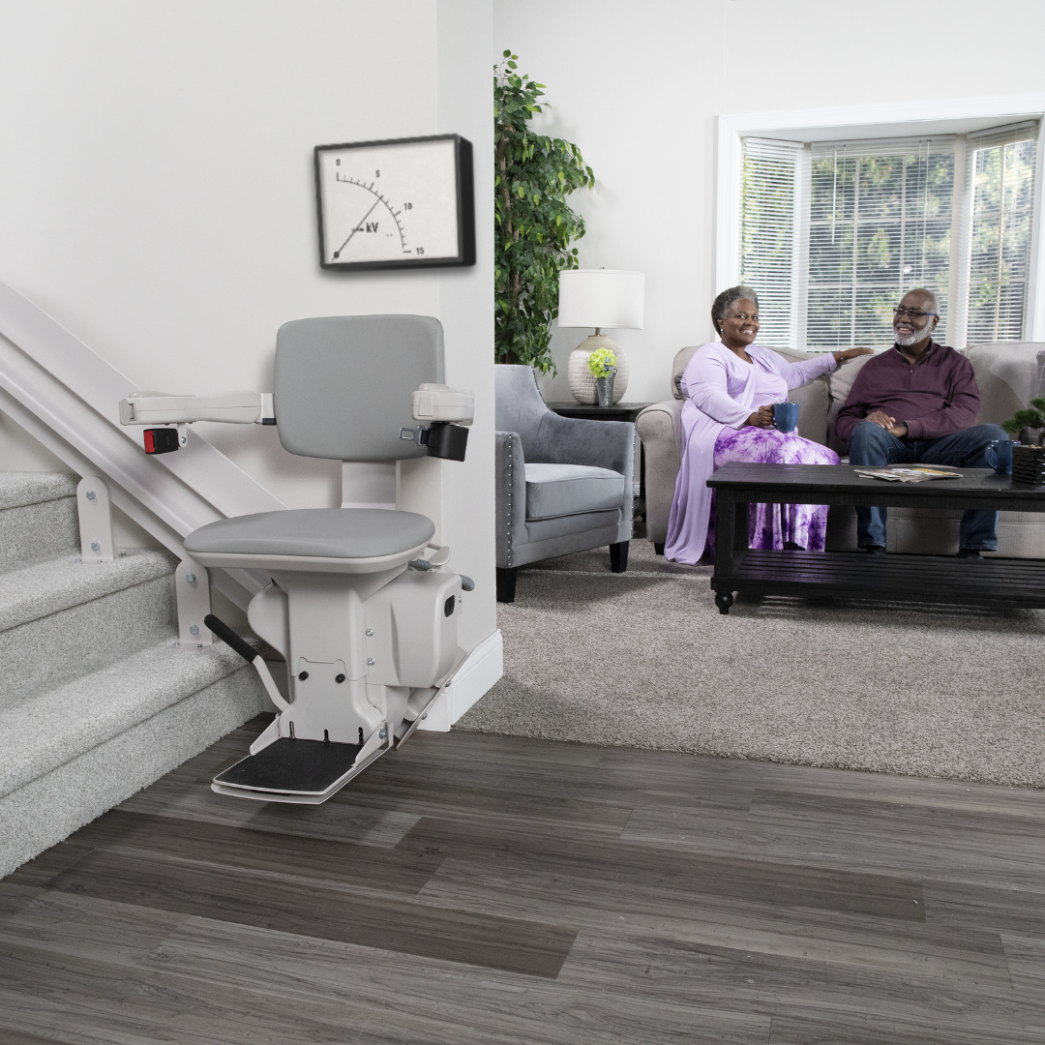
7 kV
